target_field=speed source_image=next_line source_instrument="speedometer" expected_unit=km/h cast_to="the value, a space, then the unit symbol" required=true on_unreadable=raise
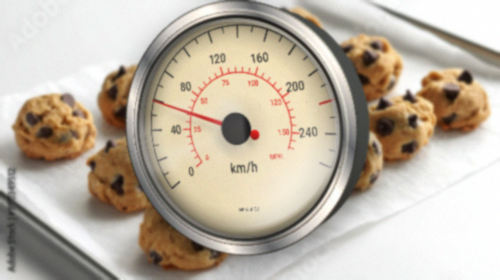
60 km/h
